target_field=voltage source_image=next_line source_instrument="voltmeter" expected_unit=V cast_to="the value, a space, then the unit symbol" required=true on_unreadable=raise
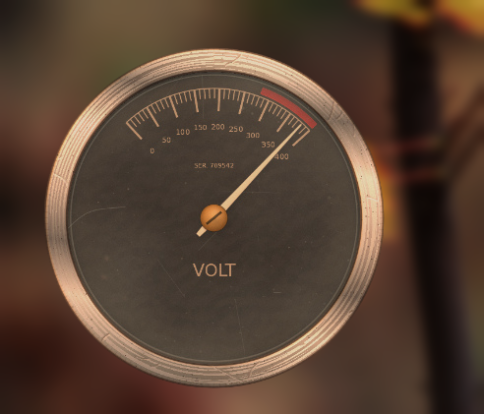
380 V
